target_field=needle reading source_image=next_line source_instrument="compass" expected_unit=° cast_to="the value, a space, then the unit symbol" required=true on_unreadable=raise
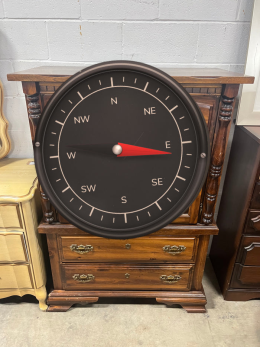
100 °
